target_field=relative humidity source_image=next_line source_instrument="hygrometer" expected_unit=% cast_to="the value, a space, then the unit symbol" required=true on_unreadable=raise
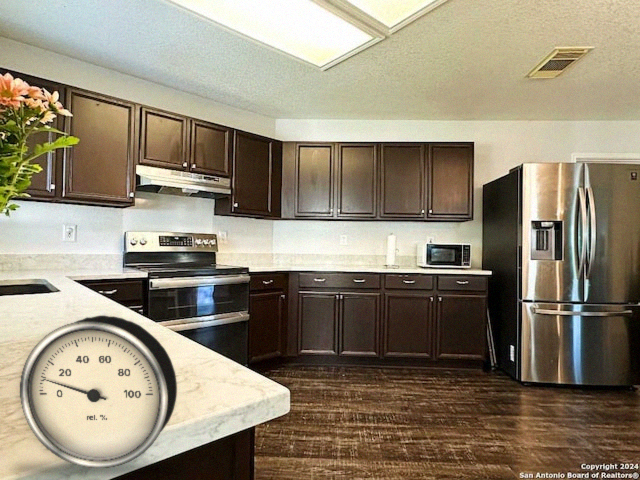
10 %
